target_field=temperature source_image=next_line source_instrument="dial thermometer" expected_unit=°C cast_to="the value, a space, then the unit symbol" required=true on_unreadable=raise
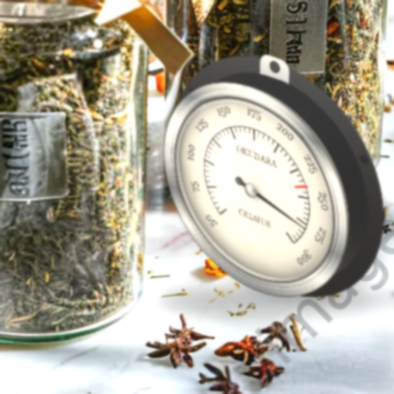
275 °C
